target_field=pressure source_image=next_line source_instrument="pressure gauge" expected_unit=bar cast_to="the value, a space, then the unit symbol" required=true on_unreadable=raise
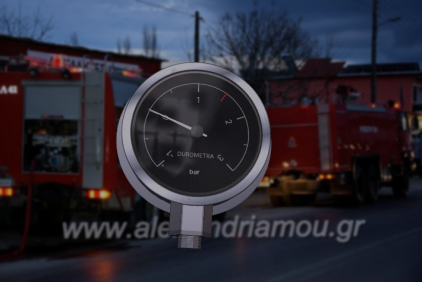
0 bar
